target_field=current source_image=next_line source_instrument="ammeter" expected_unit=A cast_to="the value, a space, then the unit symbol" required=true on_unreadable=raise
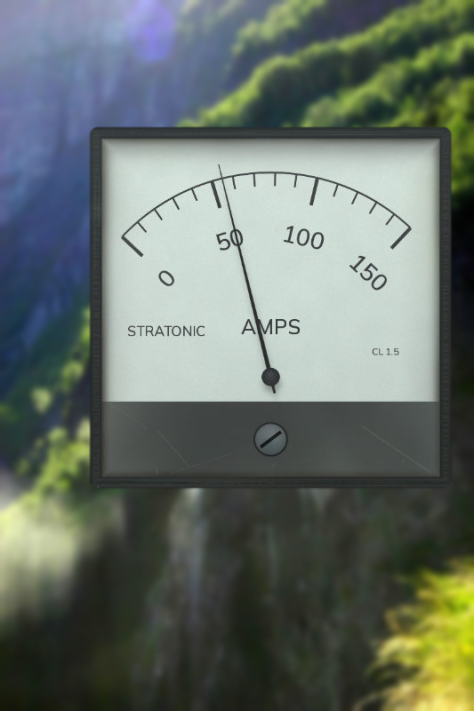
55 A
